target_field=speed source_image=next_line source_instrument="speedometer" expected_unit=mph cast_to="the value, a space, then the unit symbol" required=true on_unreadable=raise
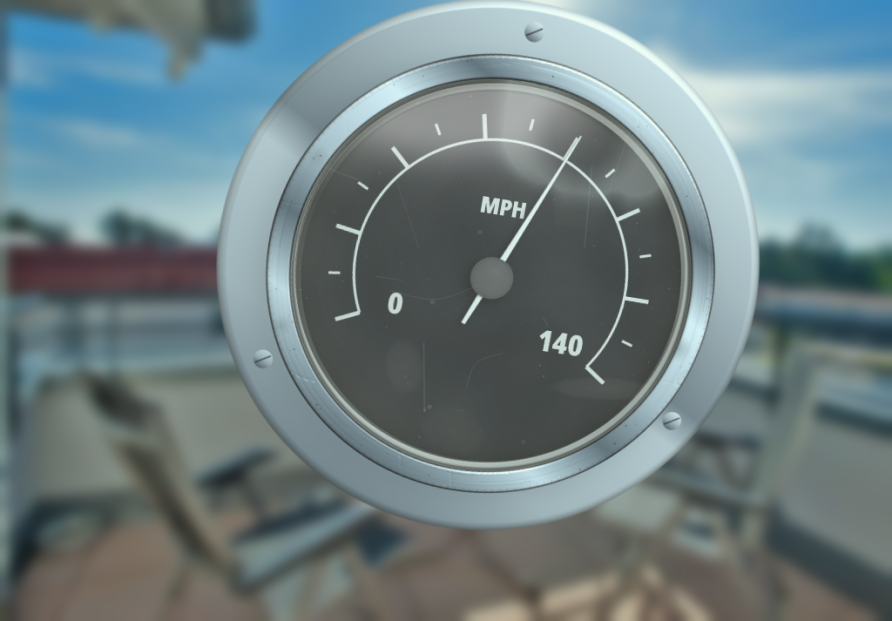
80 mph
